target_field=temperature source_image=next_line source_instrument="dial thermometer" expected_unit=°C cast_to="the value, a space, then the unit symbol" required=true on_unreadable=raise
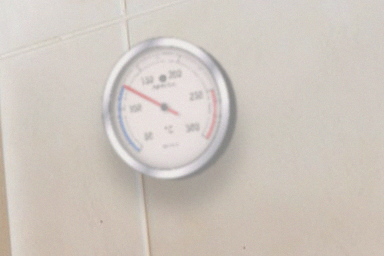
125 °C
